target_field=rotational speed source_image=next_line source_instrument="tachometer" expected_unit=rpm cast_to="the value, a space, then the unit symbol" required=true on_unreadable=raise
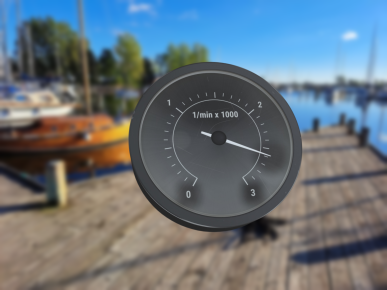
2600 rpm
